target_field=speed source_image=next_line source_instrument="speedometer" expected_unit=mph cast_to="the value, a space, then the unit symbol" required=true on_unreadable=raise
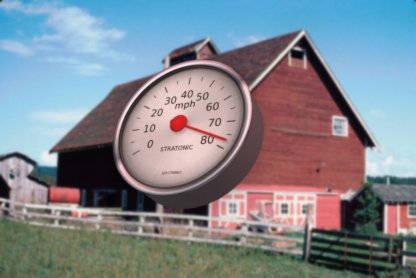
77.5 mph
